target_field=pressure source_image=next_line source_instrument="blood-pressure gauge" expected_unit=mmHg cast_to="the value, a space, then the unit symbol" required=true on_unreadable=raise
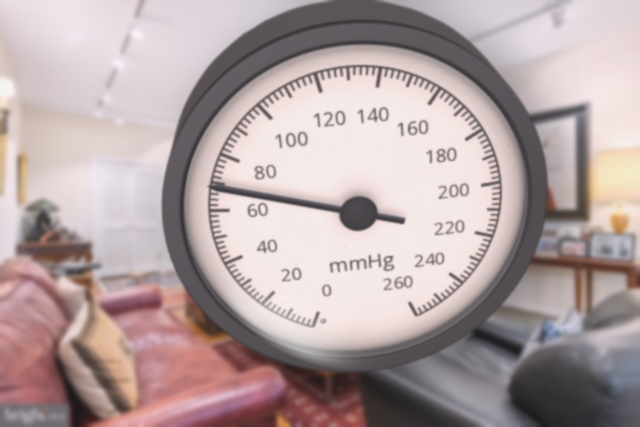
70 mmHg
